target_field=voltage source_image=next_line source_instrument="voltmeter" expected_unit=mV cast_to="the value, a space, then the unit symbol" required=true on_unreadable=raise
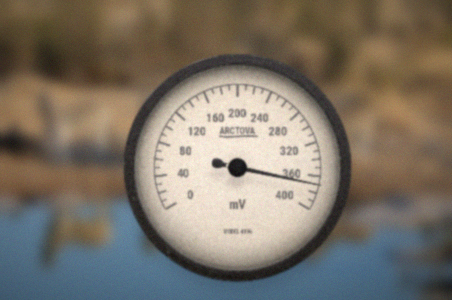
370 mV
